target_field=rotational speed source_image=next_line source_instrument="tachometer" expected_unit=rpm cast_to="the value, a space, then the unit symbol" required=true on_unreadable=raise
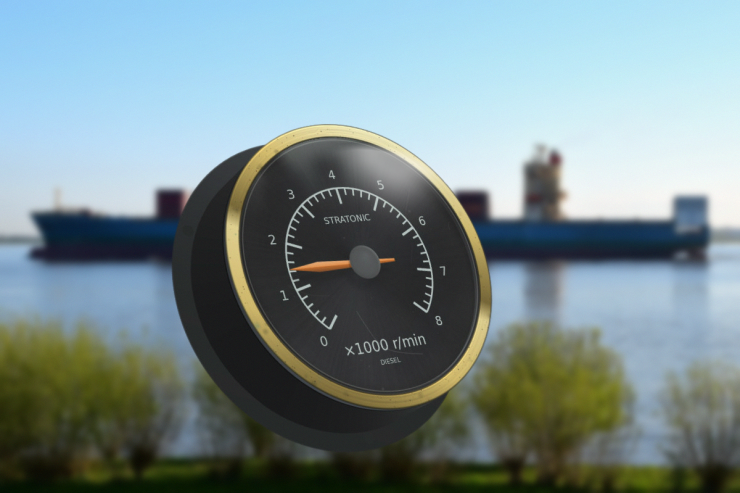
1400 rpm
